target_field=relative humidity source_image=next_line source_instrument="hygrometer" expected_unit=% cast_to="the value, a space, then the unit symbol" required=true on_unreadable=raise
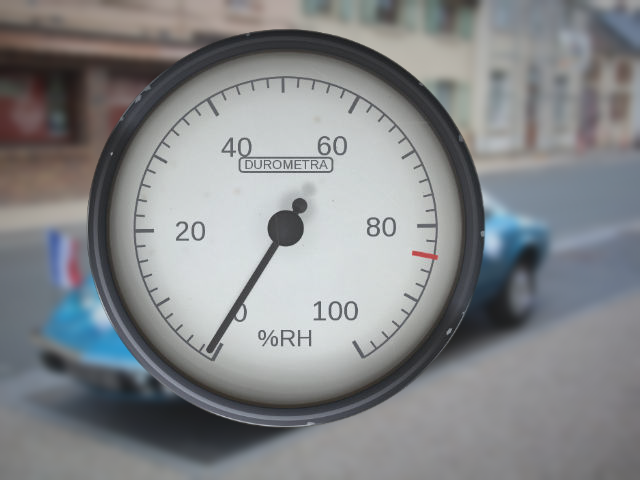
1 %
